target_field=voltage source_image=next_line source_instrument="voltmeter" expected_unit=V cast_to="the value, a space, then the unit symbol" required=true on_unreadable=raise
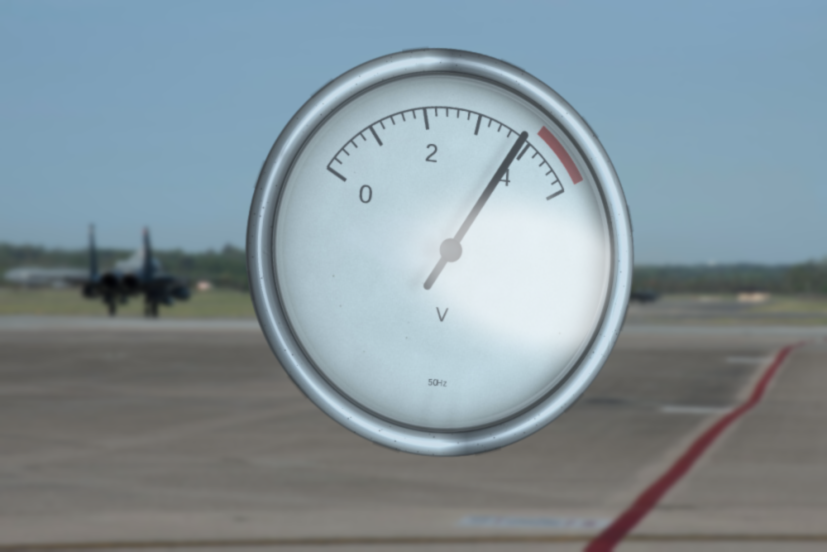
3.8 V
